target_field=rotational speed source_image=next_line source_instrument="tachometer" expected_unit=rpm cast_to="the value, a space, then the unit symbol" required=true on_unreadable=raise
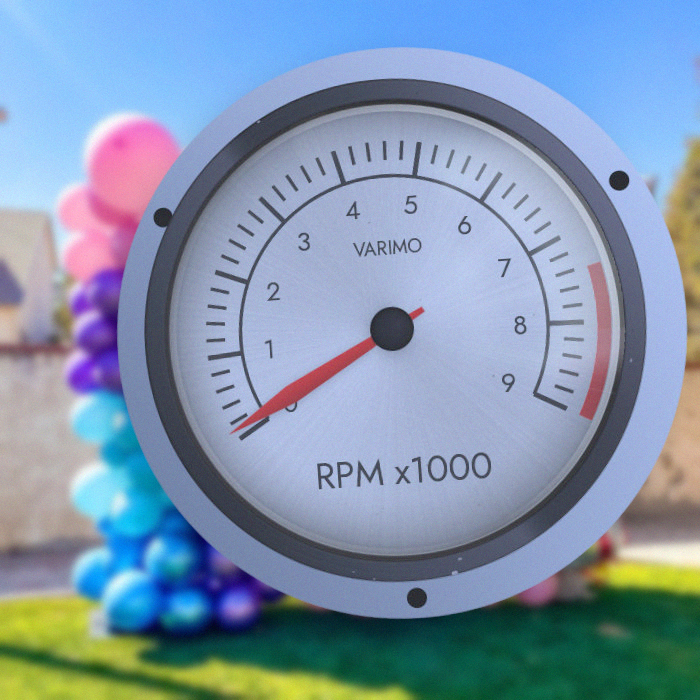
100 rpm
